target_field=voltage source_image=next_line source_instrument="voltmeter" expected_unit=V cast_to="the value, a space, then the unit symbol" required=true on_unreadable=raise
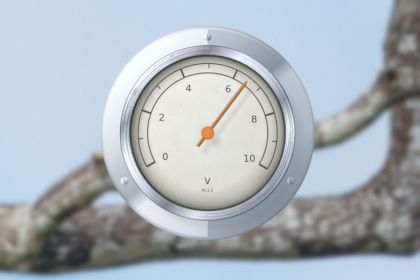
6.5 V
